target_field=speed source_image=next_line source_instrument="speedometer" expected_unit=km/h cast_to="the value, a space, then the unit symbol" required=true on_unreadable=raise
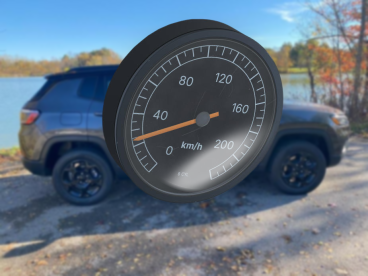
25 km/h
